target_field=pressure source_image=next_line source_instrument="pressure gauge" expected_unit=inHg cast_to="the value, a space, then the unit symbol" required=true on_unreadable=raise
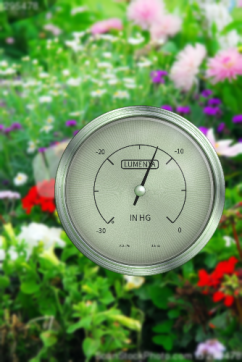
-12.5 inHg
